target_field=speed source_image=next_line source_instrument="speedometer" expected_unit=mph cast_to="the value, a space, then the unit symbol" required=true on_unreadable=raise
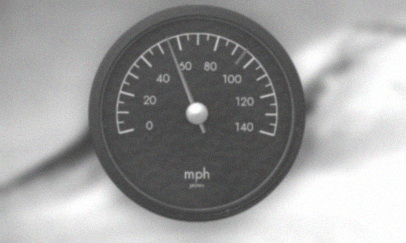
55 mph
